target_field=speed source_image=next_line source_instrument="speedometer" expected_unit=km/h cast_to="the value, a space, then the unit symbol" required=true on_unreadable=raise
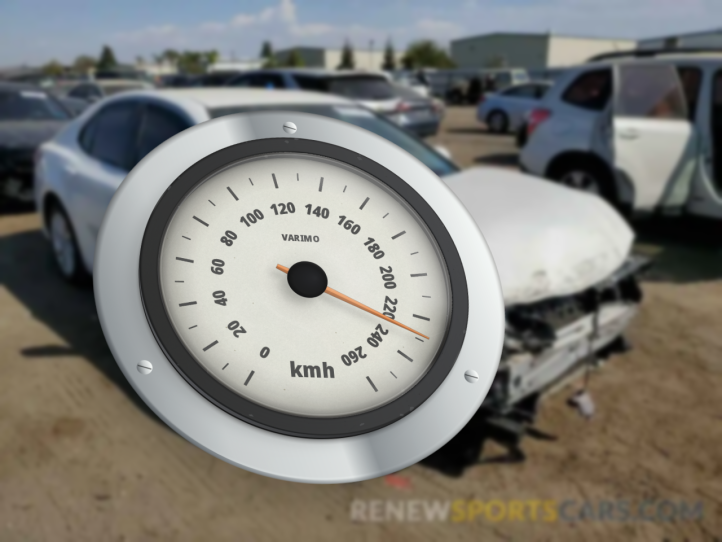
230 km/h
